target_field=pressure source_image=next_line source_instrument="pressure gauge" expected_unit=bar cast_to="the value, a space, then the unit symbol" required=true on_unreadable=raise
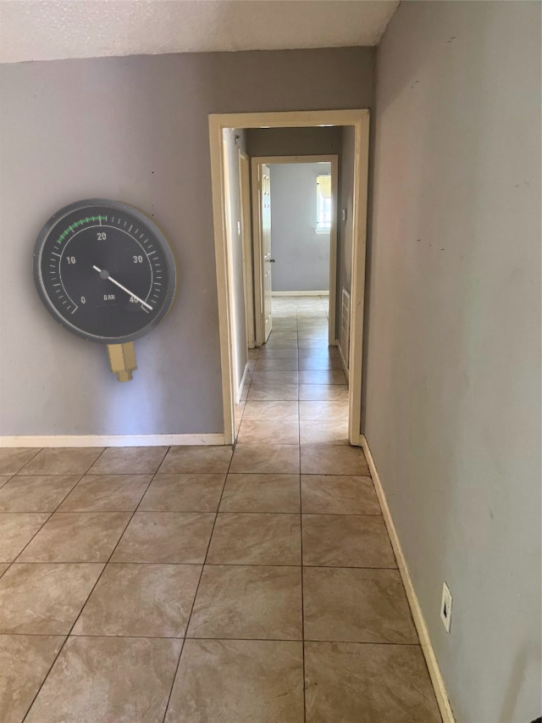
39 bar
